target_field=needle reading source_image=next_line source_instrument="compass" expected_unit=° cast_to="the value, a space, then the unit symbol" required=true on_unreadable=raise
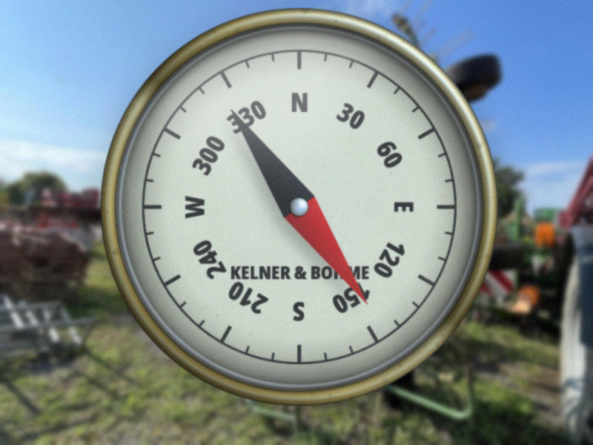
145 °
